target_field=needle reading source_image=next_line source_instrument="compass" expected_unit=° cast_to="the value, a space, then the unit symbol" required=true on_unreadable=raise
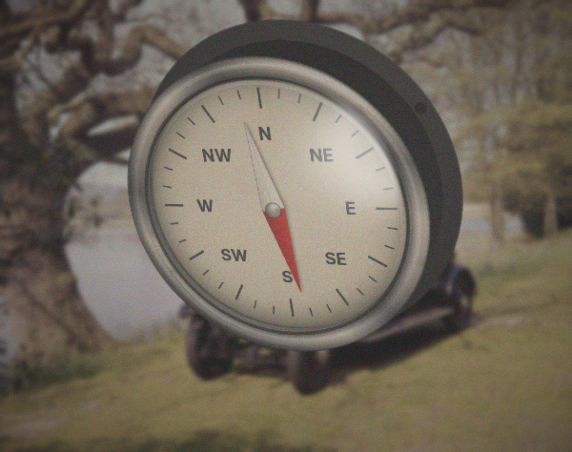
170 °
